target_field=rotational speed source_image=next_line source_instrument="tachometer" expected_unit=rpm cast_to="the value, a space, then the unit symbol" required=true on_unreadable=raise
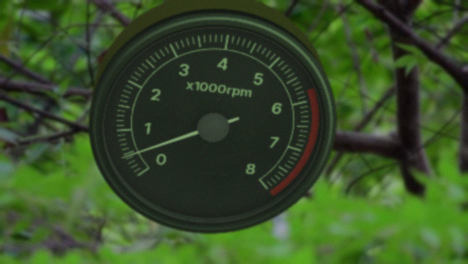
500 rpm
